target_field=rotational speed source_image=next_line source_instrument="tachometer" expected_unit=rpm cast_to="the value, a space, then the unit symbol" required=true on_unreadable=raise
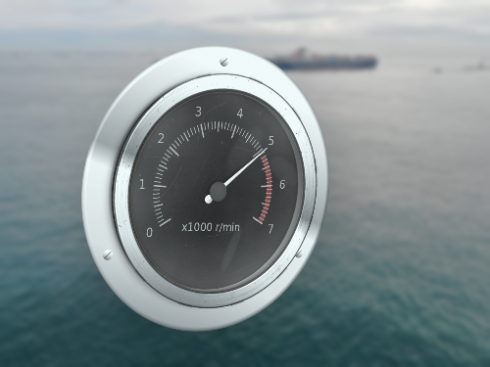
5000 rpm
